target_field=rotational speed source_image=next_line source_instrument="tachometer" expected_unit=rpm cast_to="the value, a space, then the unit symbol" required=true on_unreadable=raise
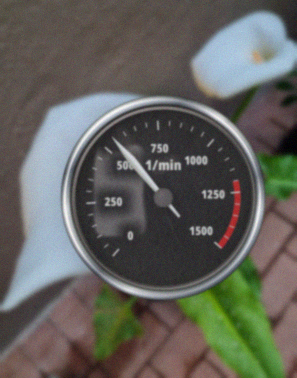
550 rpm
